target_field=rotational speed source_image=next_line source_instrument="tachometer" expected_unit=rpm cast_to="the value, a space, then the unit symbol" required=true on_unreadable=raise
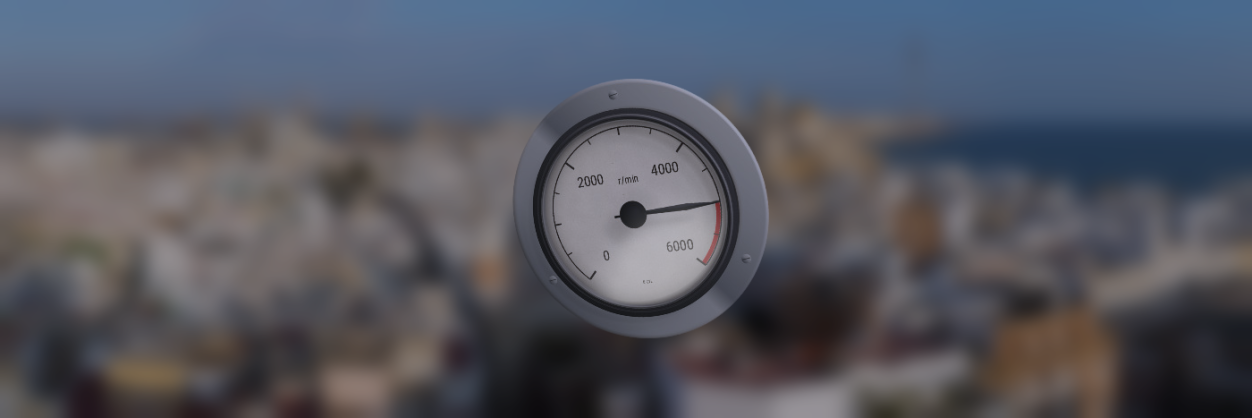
5000 rpm
